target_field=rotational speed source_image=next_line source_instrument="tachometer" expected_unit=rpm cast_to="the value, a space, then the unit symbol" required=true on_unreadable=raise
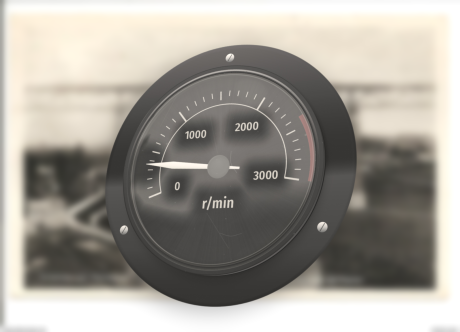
350 rpm
